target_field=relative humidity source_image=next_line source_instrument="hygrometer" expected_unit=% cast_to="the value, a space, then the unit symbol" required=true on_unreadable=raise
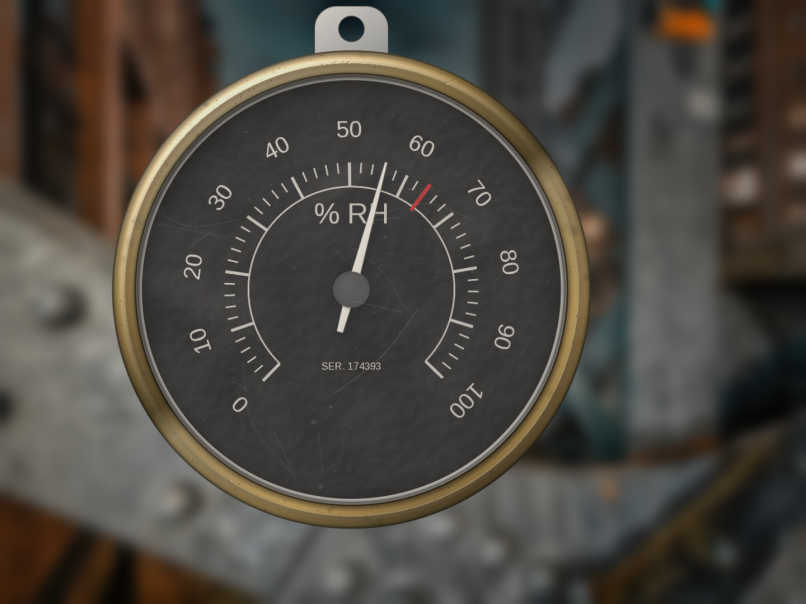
56 %
